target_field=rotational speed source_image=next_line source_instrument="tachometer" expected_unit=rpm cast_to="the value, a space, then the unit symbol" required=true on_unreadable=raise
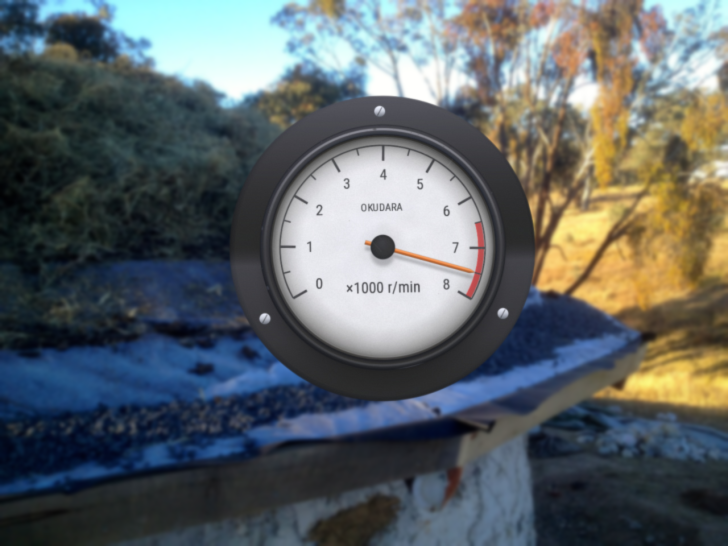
7500 rpm
